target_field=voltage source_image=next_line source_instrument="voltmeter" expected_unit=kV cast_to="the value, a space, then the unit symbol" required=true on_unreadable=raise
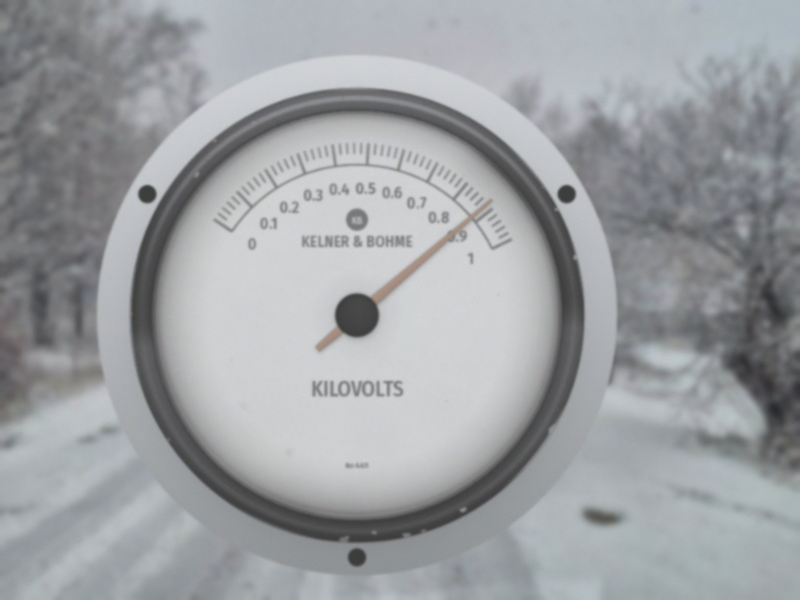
0.88 kV
